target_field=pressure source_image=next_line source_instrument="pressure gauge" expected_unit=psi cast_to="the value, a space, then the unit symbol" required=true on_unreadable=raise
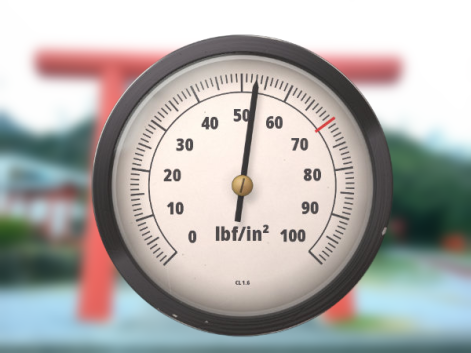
53 psi
